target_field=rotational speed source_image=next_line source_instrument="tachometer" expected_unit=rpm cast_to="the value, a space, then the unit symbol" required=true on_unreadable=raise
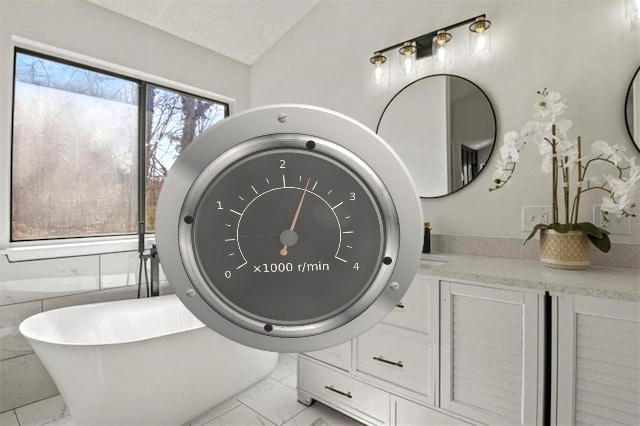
2375 rpm
